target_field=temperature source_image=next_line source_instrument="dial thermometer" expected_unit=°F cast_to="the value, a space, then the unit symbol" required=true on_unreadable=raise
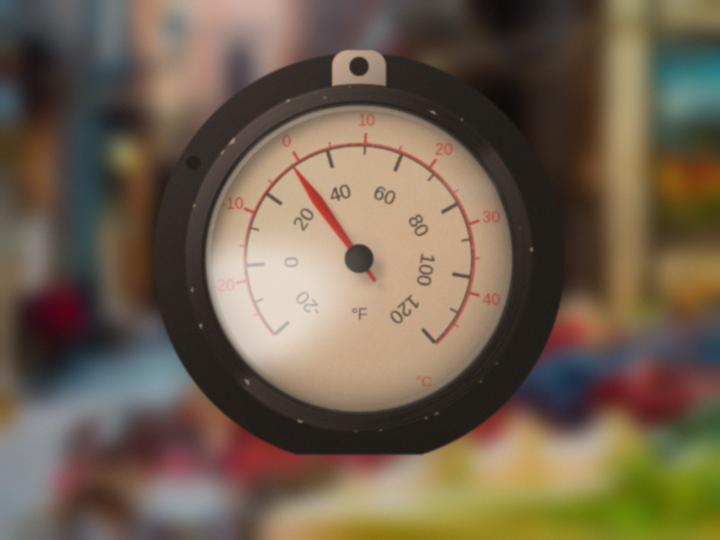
30 °F
